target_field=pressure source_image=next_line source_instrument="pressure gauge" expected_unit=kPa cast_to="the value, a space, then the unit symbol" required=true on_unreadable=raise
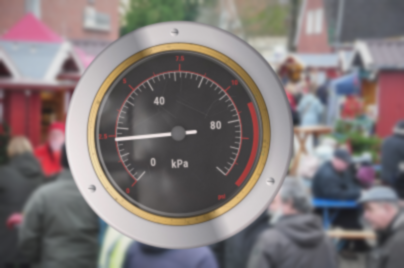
16 kPa
